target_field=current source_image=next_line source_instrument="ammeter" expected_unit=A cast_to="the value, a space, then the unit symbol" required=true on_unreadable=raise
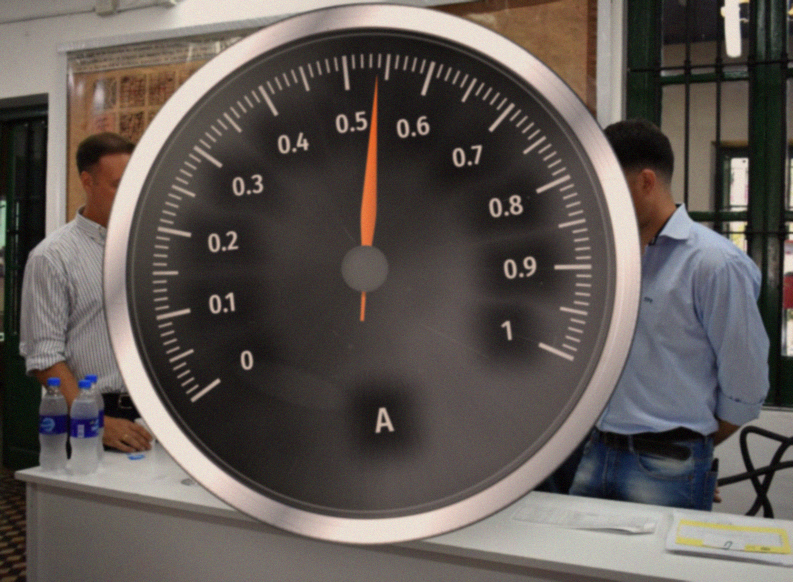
0.54 A
